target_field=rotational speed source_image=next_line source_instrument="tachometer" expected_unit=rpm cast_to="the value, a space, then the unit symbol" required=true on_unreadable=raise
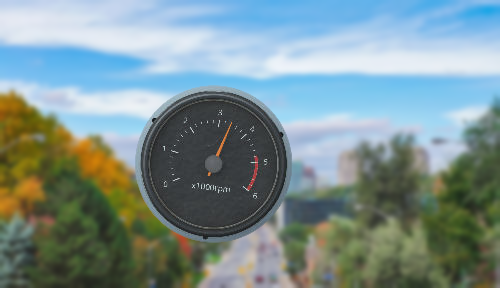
3400 rpm
